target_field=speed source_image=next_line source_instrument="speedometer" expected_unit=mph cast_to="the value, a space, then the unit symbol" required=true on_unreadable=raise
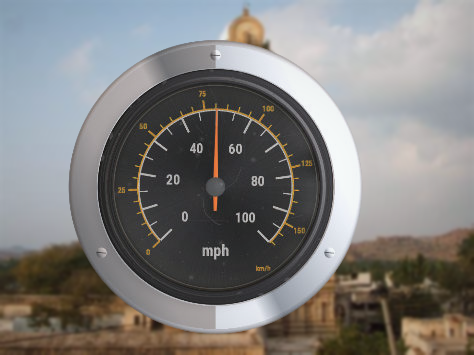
50 mph
